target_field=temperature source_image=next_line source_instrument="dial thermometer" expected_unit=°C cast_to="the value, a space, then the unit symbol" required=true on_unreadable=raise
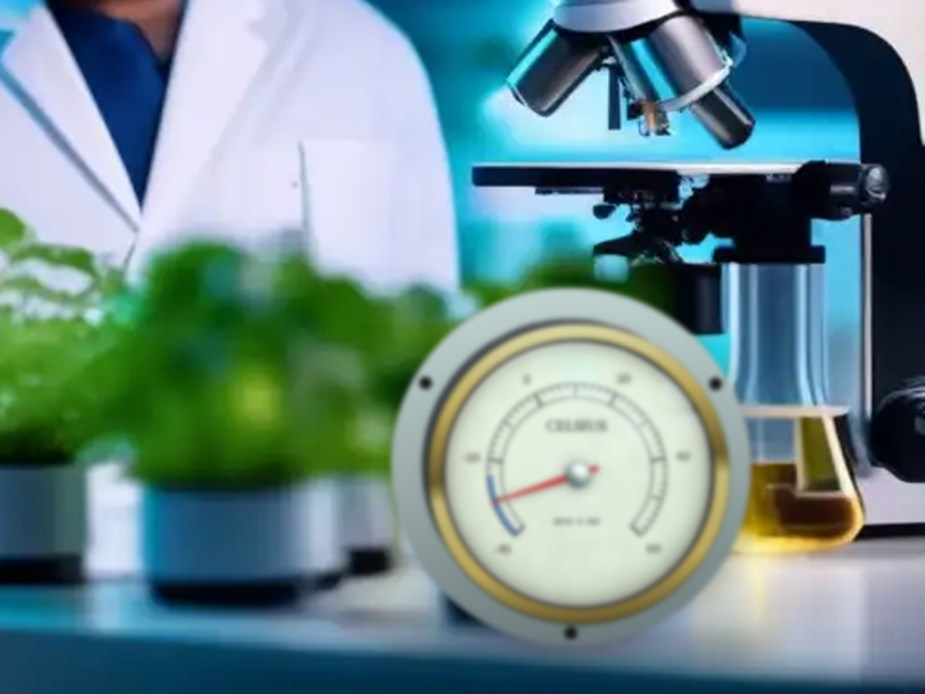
-30 °C
